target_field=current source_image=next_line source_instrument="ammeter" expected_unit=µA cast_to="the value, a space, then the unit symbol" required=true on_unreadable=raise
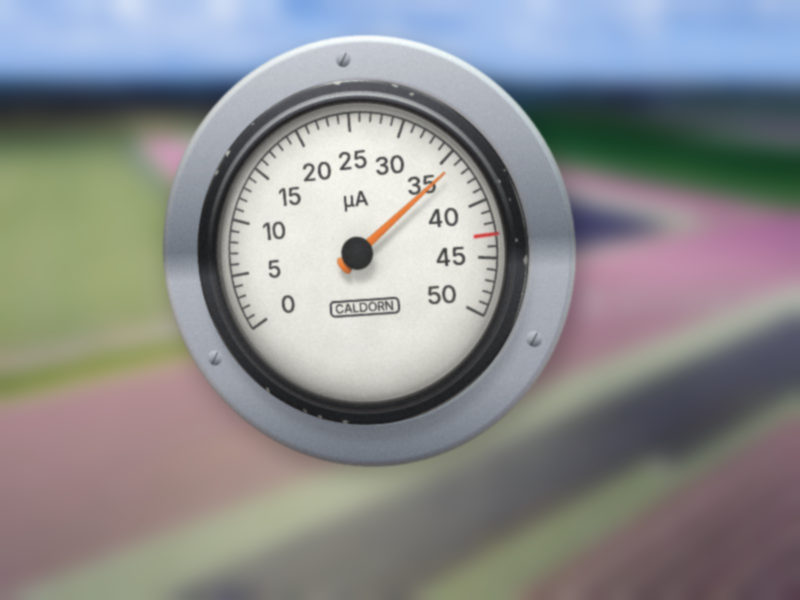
36 µA
